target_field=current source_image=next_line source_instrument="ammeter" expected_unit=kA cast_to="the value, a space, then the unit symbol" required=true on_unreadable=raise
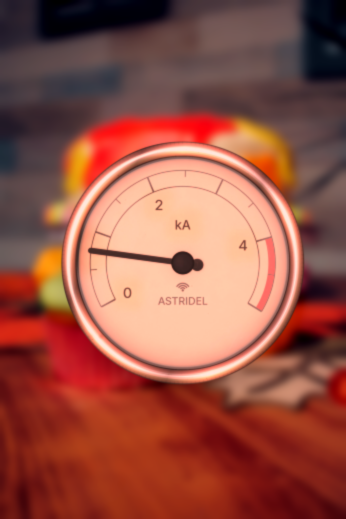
0.75 kA
